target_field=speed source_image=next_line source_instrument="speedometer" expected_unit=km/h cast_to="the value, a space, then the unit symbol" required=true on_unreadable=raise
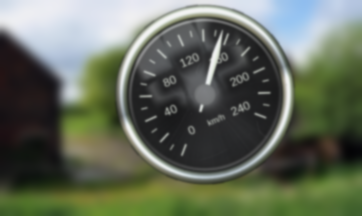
155 km/h
